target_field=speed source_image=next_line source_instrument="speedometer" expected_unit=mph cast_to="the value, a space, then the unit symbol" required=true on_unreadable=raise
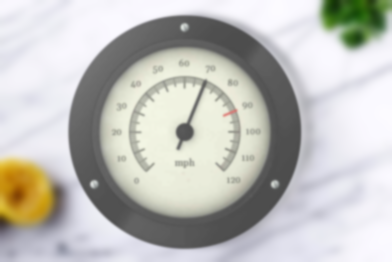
70 mph
